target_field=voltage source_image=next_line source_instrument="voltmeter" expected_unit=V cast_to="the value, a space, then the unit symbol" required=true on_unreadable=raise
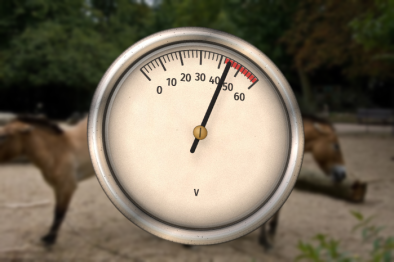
44 V
